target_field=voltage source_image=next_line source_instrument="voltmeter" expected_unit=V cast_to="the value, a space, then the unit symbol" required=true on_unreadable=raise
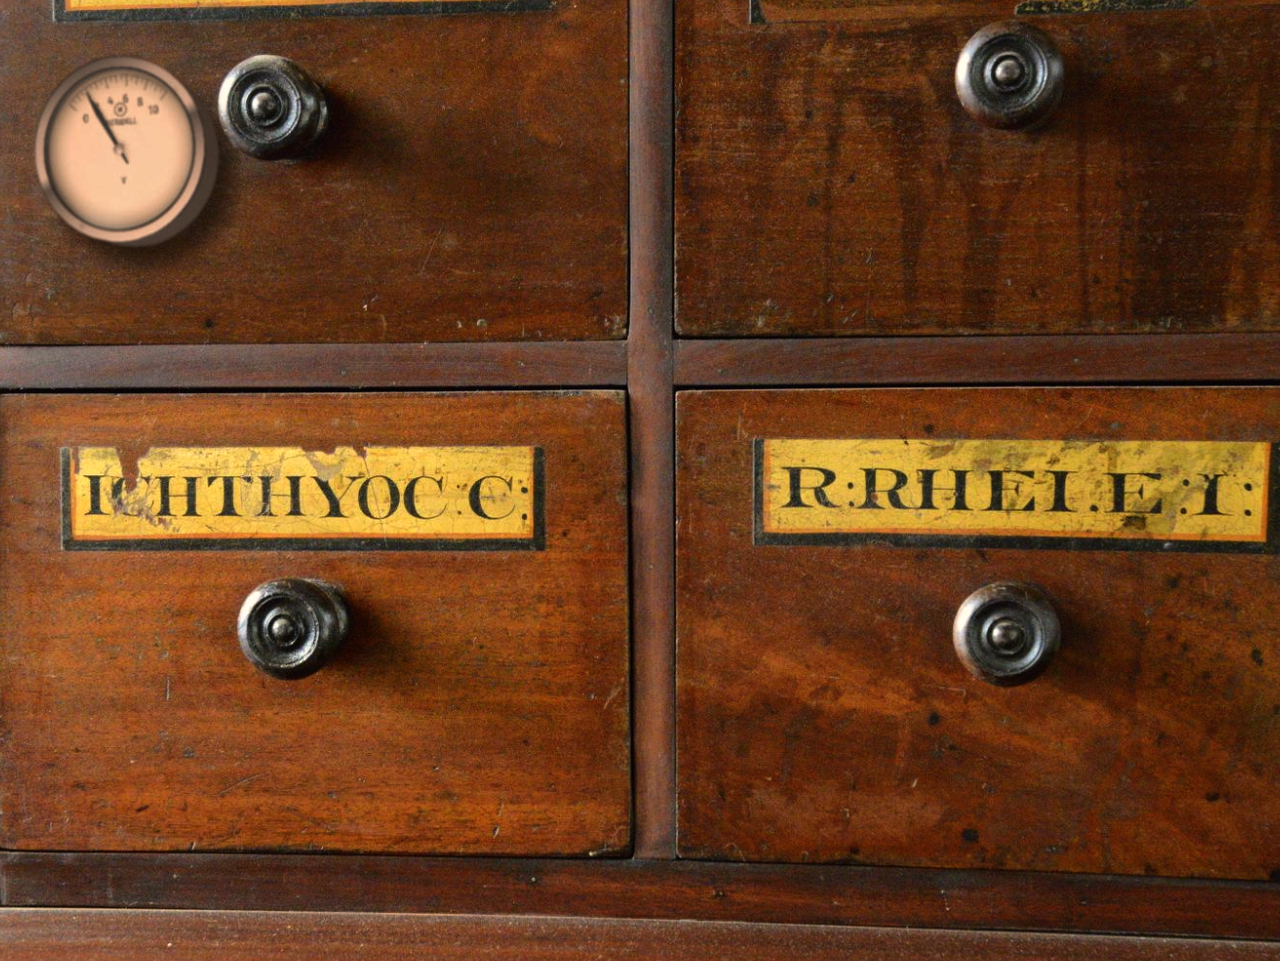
2 V
